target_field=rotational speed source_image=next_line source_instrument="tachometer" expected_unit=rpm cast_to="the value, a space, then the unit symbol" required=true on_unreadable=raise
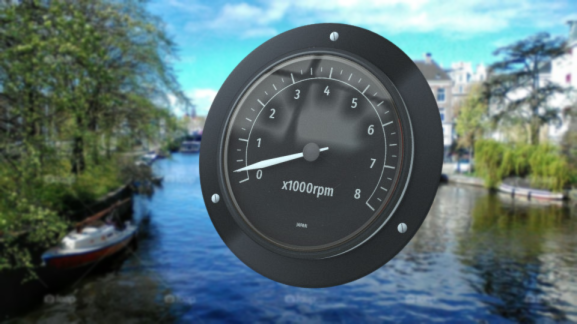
250 rpm
